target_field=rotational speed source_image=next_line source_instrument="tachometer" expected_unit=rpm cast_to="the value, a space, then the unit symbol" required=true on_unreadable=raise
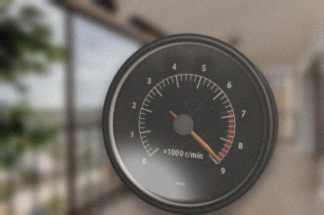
8800 rpm
